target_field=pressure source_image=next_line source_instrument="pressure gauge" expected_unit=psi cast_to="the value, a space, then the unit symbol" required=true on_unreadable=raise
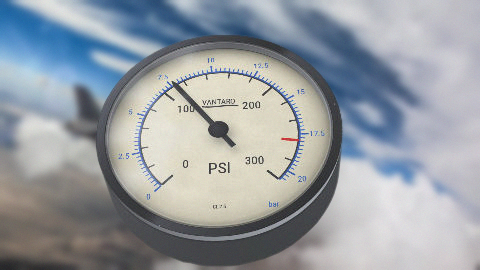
110 psi
